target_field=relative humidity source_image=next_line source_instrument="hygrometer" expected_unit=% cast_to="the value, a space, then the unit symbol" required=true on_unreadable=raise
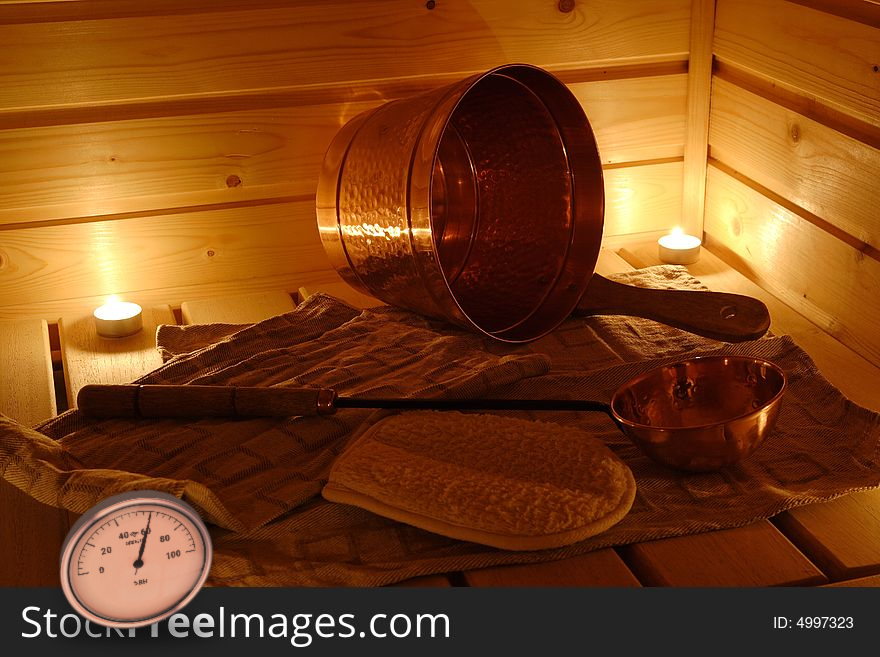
60 %
